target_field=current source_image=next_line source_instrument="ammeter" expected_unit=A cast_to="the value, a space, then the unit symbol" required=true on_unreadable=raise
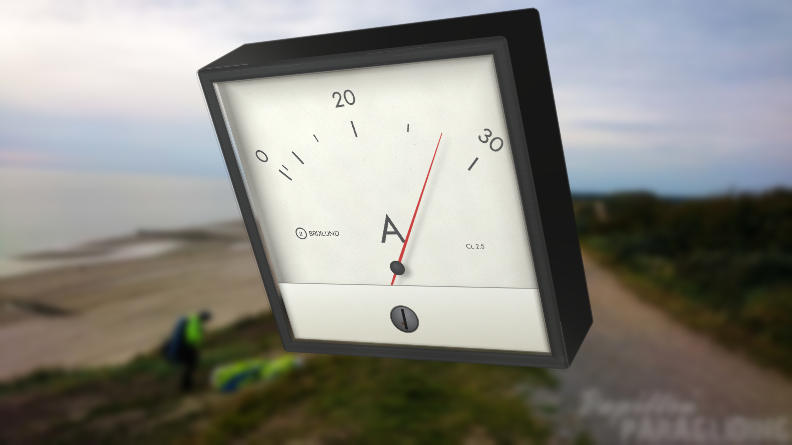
27.5 A
